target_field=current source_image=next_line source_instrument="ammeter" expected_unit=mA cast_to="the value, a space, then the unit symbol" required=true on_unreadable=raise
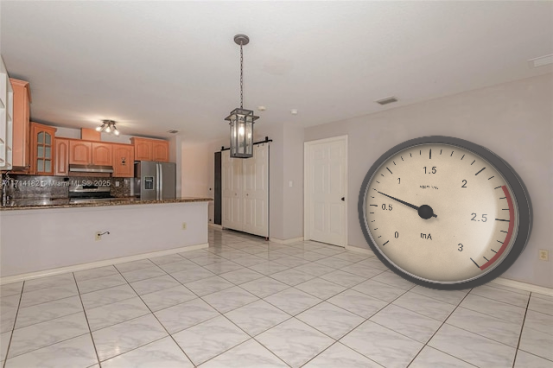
0.7 mA
